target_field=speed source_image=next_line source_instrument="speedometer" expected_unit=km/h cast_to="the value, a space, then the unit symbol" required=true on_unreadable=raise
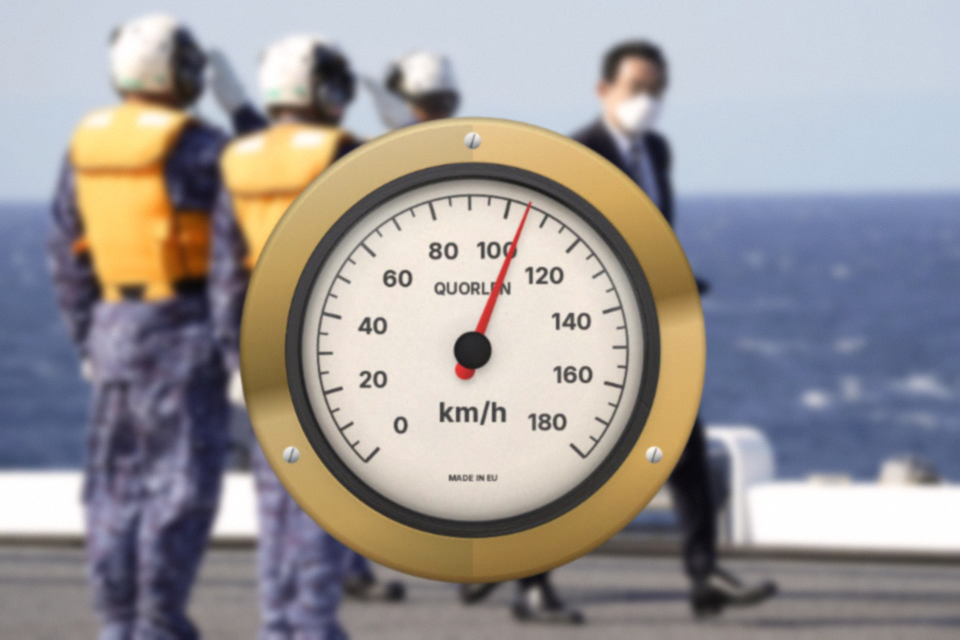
105 km/h
